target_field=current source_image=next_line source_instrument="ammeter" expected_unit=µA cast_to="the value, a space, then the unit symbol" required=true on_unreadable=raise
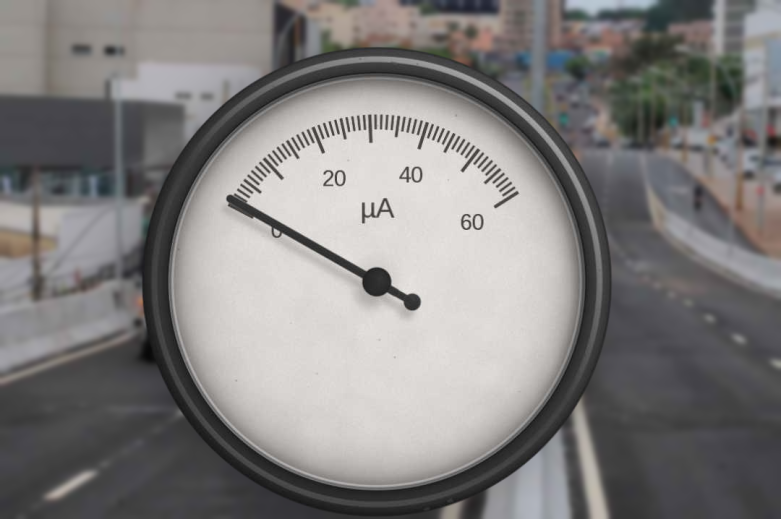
1 µA
